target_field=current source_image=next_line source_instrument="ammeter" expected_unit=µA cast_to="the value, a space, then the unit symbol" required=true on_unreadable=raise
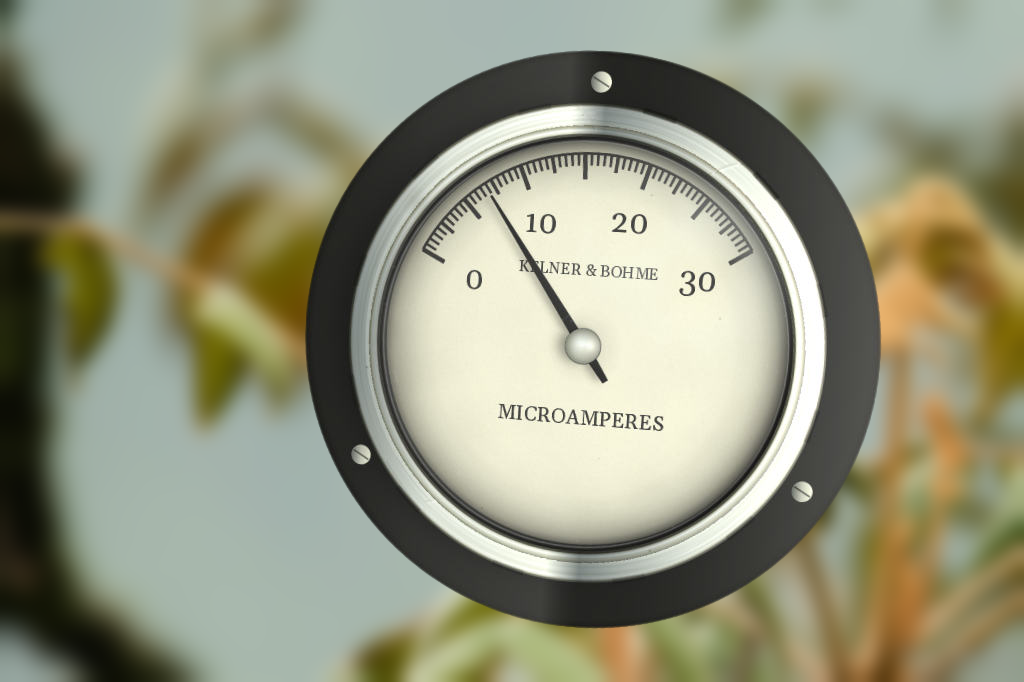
7 µA
